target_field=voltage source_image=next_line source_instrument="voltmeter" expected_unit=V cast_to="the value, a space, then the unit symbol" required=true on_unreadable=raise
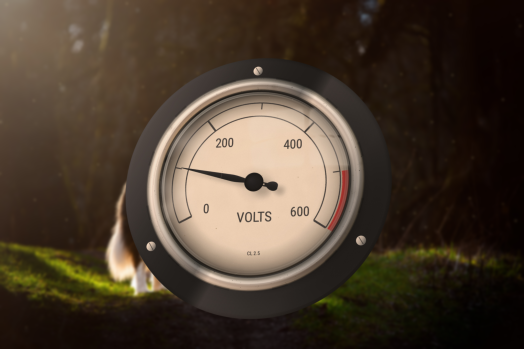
100 V
